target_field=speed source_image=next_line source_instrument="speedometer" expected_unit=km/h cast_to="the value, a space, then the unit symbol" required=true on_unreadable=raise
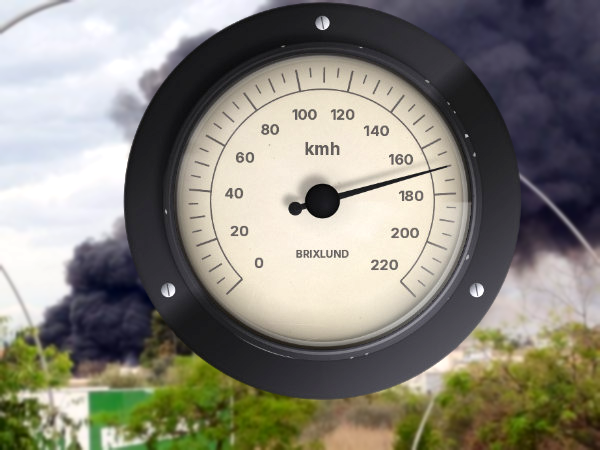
170 km/h
